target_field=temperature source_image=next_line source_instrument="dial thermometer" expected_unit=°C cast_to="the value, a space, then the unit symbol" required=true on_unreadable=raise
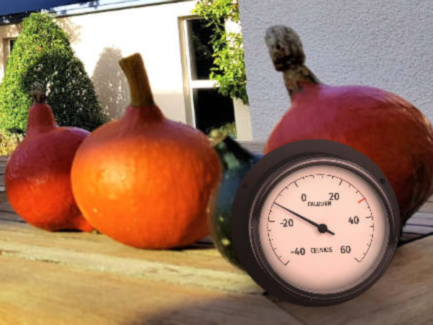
-12 °C
